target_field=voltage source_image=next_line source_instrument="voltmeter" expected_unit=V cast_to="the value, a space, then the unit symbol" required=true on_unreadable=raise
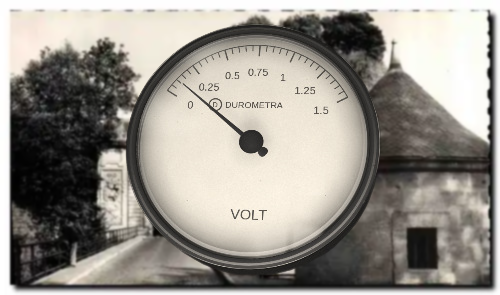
0.1 V
